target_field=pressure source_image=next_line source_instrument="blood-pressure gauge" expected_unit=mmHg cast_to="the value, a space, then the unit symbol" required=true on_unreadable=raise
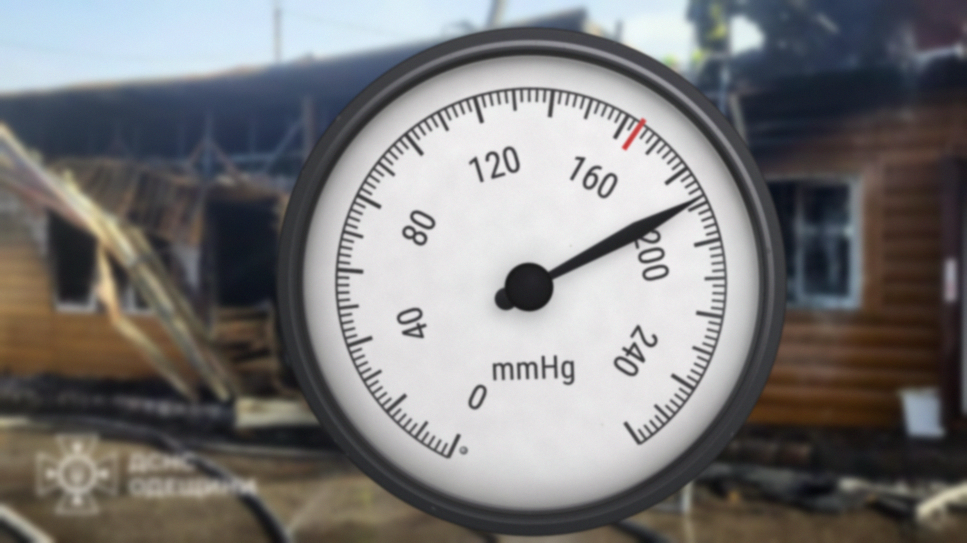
188 mmHg
